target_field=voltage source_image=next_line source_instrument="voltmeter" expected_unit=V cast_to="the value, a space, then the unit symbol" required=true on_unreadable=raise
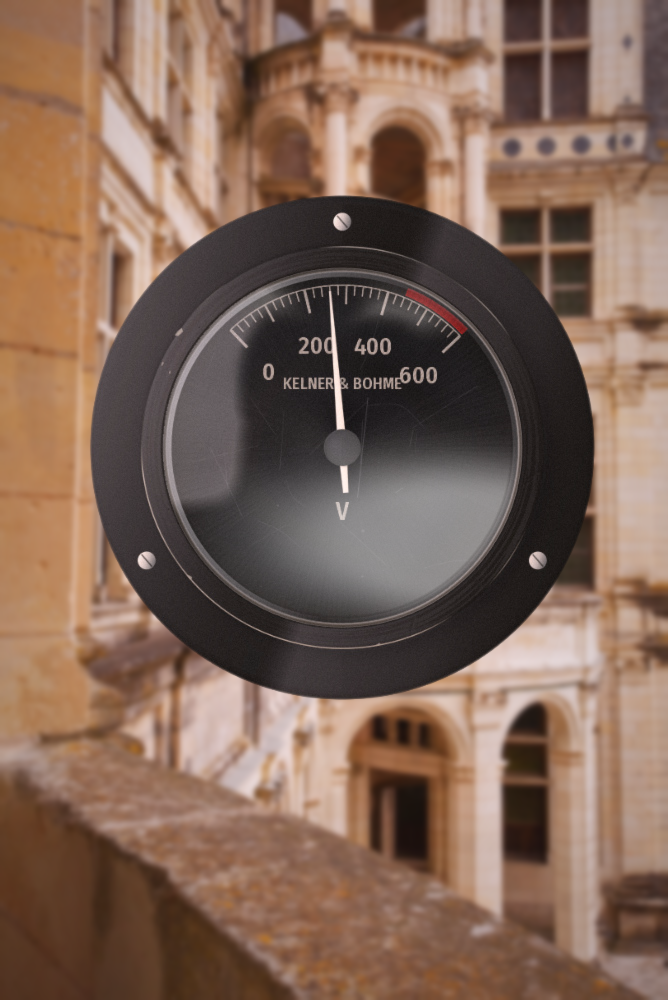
260 V
